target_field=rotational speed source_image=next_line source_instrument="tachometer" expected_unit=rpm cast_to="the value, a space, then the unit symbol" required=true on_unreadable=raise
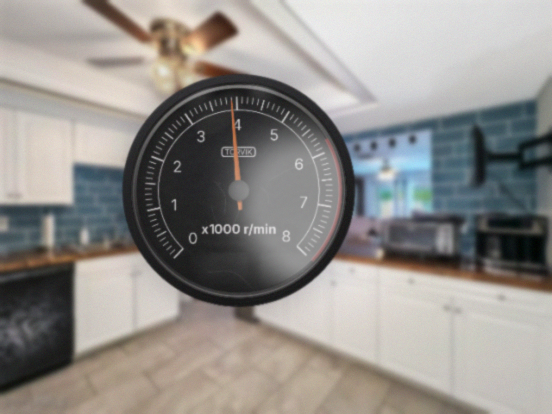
3900 rpm
